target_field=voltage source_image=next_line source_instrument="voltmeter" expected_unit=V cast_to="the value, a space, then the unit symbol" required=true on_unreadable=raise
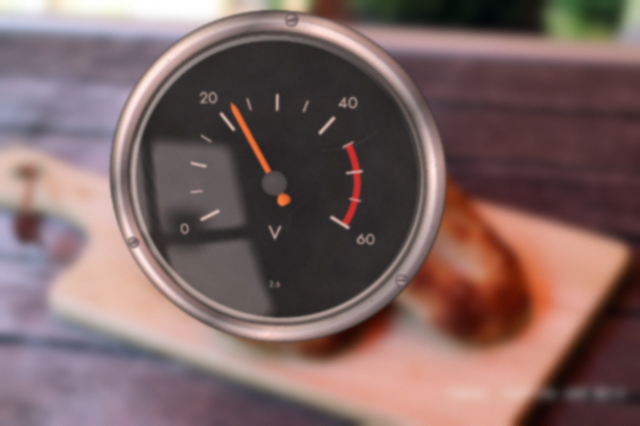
22.5 V
